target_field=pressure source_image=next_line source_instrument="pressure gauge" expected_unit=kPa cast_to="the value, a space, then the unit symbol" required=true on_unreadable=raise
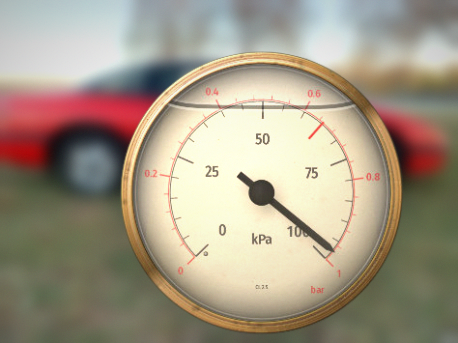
97.5 kPa
